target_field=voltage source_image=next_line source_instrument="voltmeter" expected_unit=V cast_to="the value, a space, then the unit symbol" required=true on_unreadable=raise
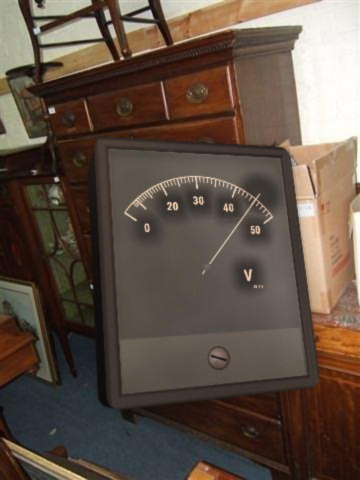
45 V
